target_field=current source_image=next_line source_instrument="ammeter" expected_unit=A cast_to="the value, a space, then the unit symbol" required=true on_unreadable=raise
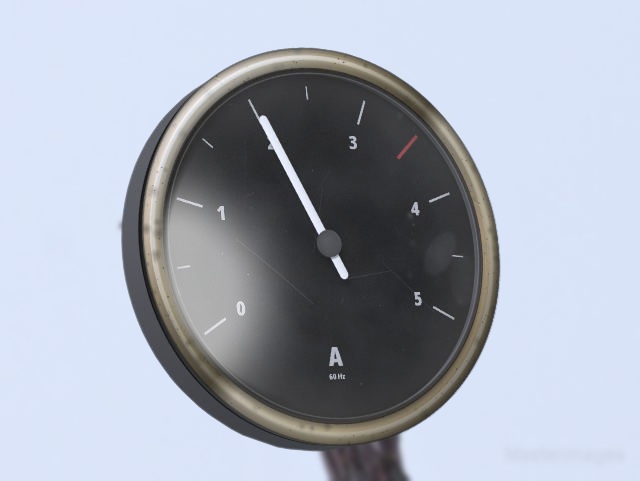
2 A
